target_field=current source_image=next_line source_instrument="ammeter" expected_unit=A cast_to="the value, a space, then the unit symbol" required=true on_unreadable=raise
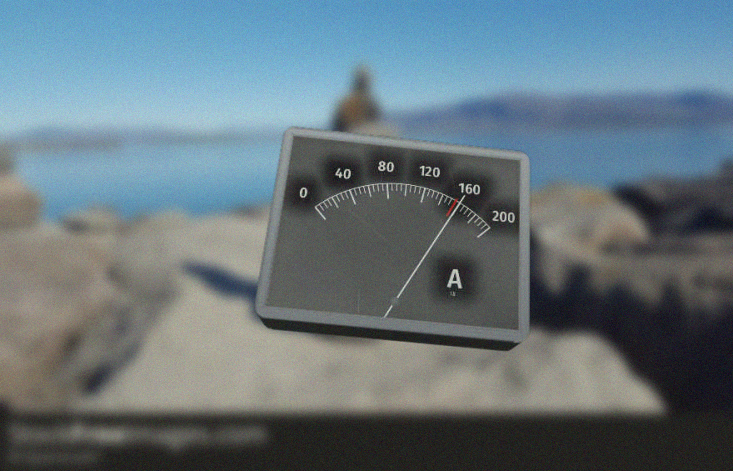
160 A
